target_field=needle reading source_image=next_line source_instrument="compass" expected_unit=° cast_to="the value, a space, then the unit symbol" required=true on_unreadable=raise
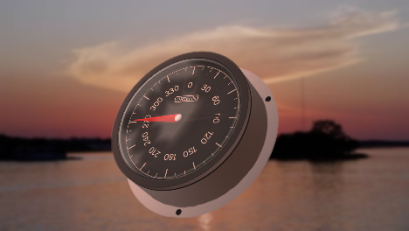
270 °
